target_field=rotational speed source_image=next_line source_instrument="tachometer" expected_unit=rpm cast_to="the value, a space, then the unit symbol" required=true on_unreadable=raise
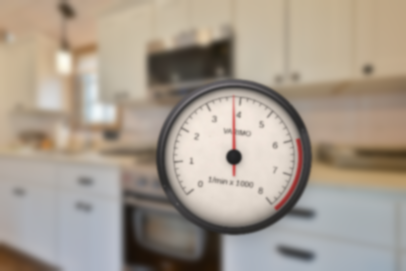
3800 rpm
